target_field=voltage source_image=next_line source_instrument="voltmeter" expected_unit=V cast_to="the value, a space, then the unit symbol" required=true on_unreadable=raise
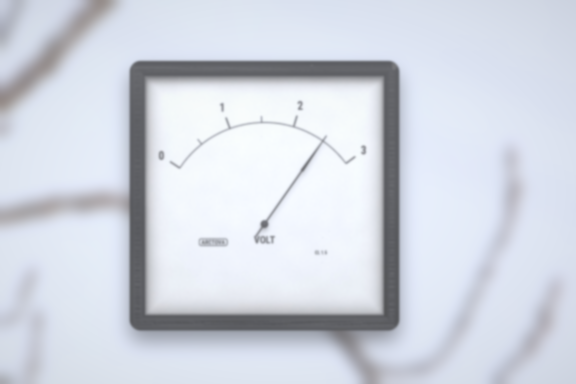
2.5 V
